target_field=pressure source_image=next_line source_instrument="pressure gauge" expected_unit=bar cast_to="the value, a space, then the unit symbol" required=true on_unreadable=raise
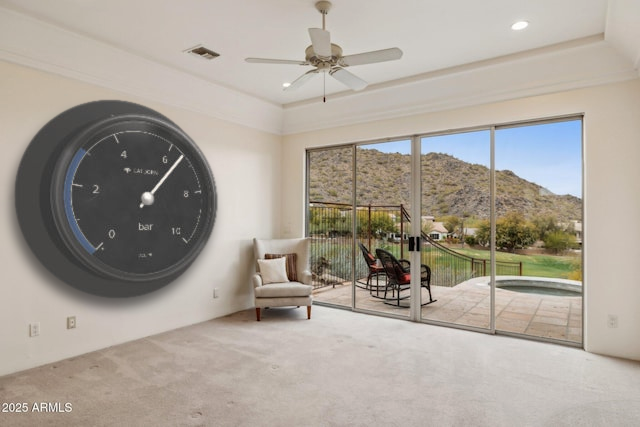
6.5 bar
